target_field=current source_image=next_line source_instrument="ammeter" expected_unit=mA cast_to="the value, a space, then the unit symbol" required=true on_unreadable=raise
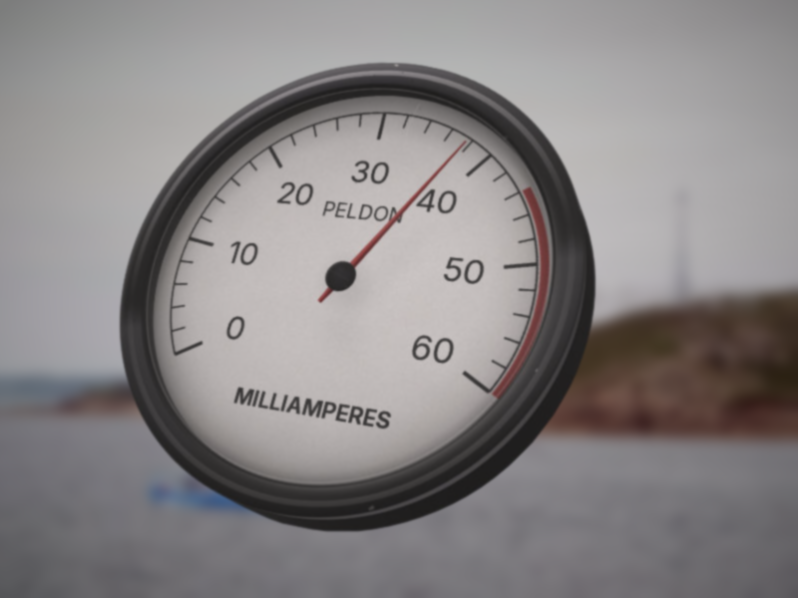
38 mA
